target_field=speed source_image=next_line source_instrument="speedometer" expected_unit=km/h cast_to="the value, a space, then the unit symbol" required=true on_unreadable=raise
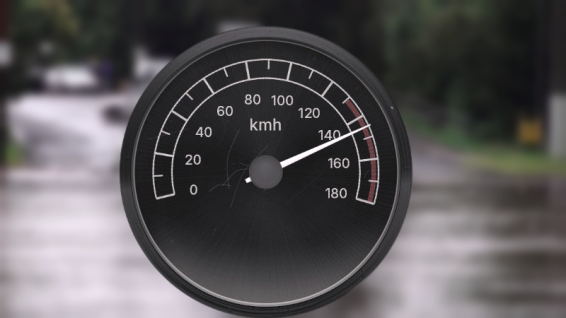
145 km/h
